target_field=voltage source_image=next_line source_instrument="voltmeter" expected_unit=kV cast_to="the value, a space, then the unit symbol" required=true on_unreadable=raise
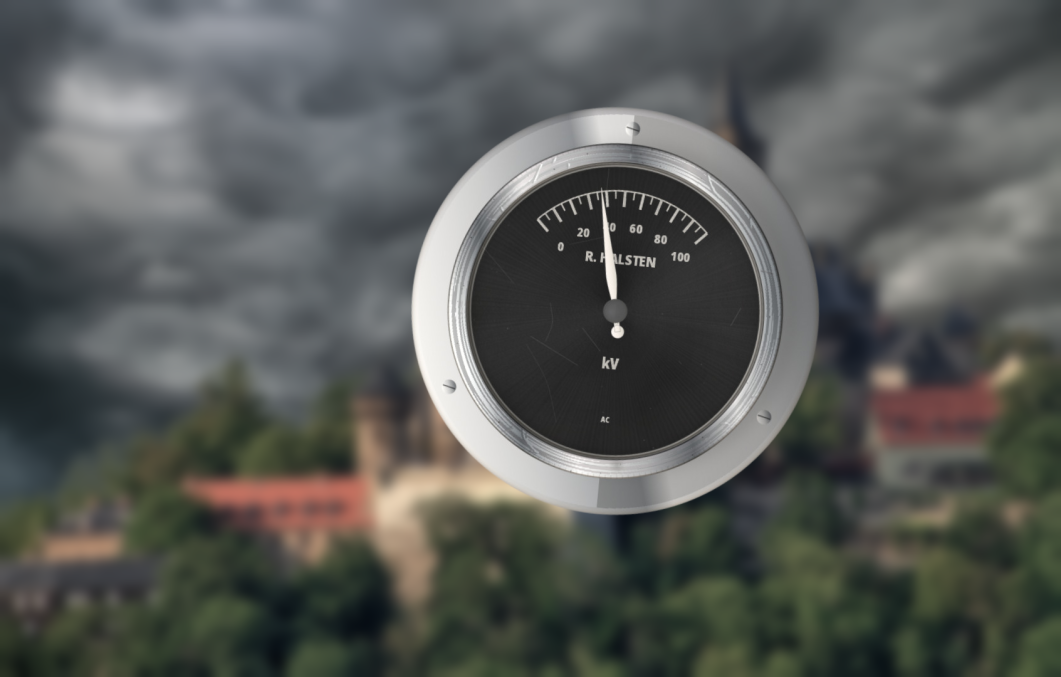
37.5 kV
